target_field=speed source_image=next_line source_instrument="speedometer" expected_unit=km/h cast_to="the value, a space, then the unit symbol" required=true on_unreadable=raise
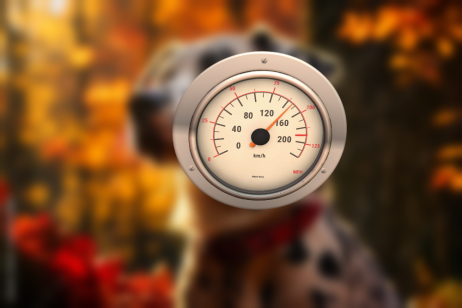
145 km/h
